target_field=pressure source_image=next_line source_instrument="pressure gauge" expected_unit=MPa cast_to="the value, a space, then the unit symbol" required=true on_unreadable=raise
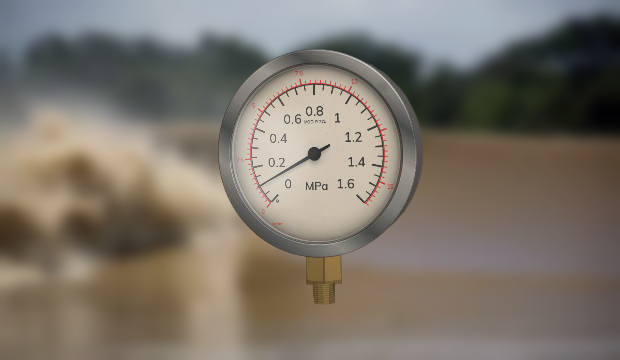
0.1 MPa
